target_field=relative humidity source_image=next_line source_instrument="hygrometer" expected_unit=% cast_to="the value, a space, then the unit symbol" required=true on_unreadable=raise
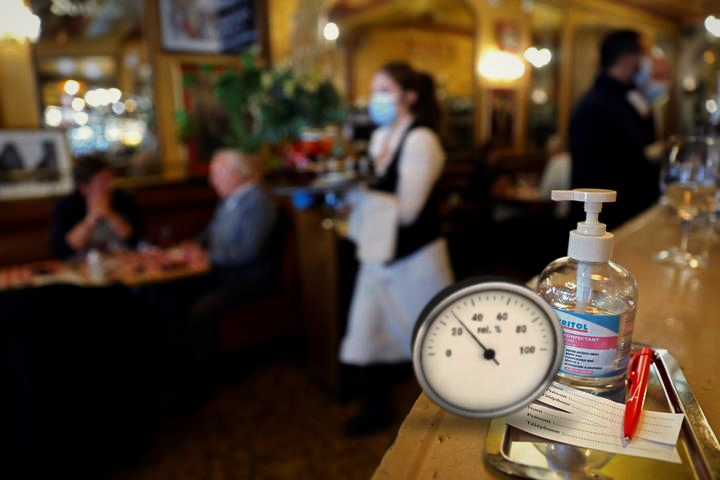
28 %
